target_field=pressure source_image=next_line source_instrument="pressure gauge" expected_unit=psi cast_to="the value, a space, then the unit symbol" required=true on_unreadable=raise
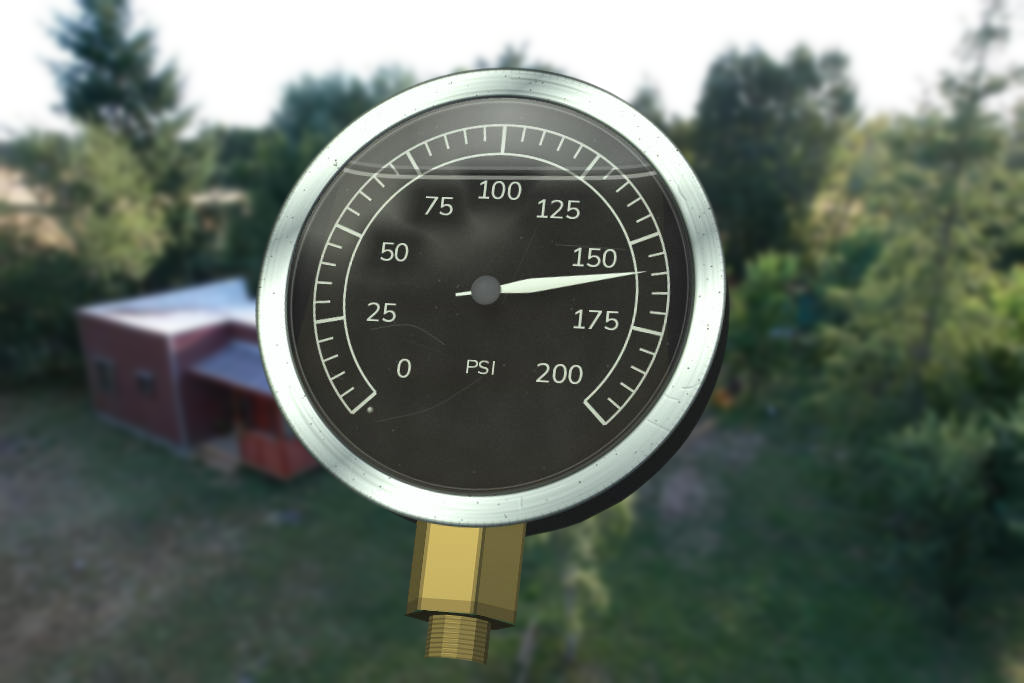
160 psi
